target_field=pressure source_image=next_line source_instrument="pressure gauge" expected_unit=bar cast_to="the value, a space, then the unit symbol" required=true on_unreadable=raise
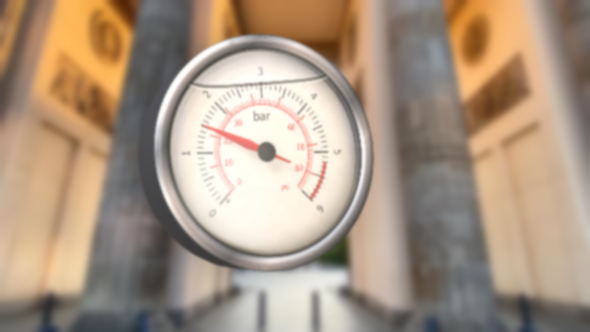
1.5 bar
